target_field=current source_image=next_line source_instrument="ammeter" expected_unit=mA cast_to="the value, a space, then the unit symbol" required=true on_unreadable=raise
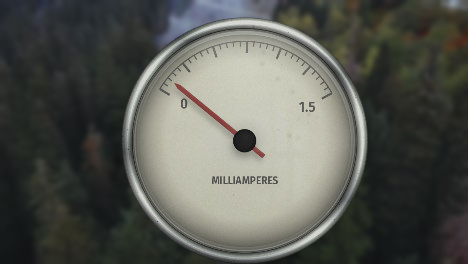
0.1 mA
